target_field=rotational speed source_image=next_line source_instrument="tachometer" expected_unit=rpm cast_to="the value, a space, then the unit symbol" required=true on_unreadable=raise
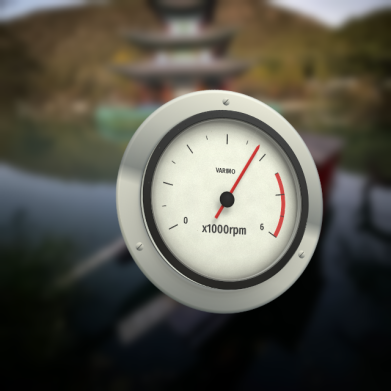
3750 rpm
